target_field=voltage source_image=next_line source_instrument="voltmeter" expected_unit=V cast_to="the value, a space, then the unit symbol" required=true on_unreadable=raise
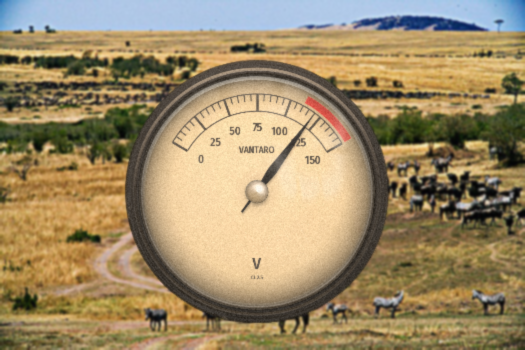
120 V
